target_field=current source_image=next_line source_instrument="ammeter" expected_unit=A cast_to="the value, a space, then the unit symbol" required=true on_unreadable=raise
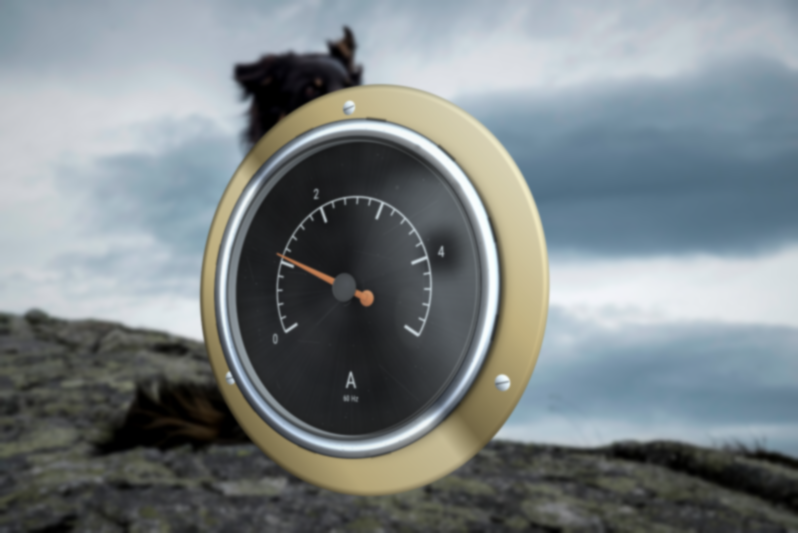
1.1 A
